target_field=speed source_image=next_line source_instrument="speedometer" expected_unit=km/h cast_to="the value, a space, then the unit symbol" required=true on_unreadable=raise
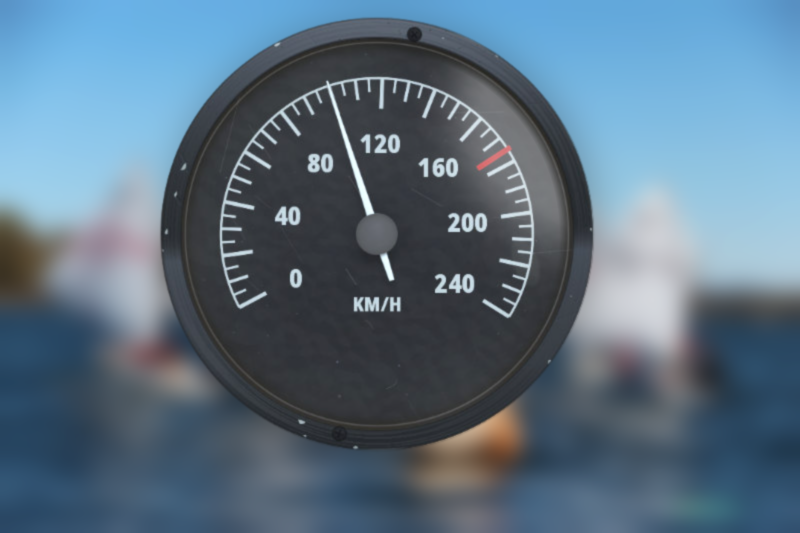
100 km/h
